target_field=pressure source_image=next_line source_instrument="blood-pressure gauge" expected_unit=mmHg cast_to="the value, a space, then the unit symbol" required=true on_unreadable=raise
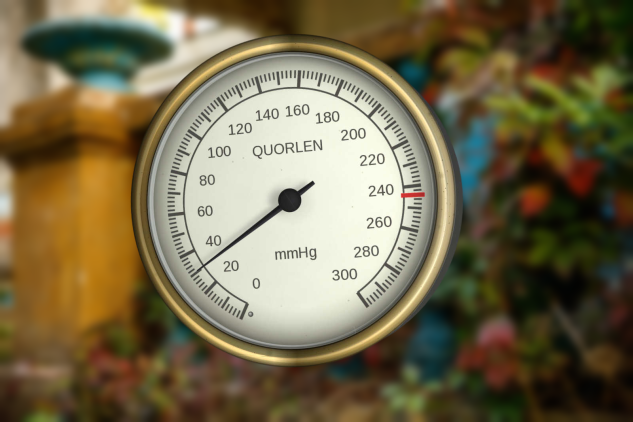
30 mmHg
